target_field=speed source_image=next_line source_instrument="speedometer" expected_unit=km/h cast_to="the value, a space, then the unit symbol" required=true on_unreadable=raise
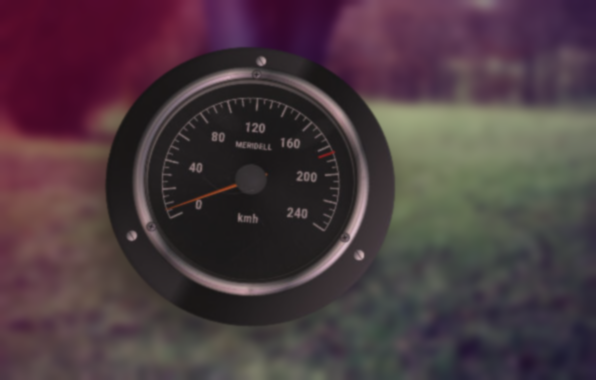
5 km/h
